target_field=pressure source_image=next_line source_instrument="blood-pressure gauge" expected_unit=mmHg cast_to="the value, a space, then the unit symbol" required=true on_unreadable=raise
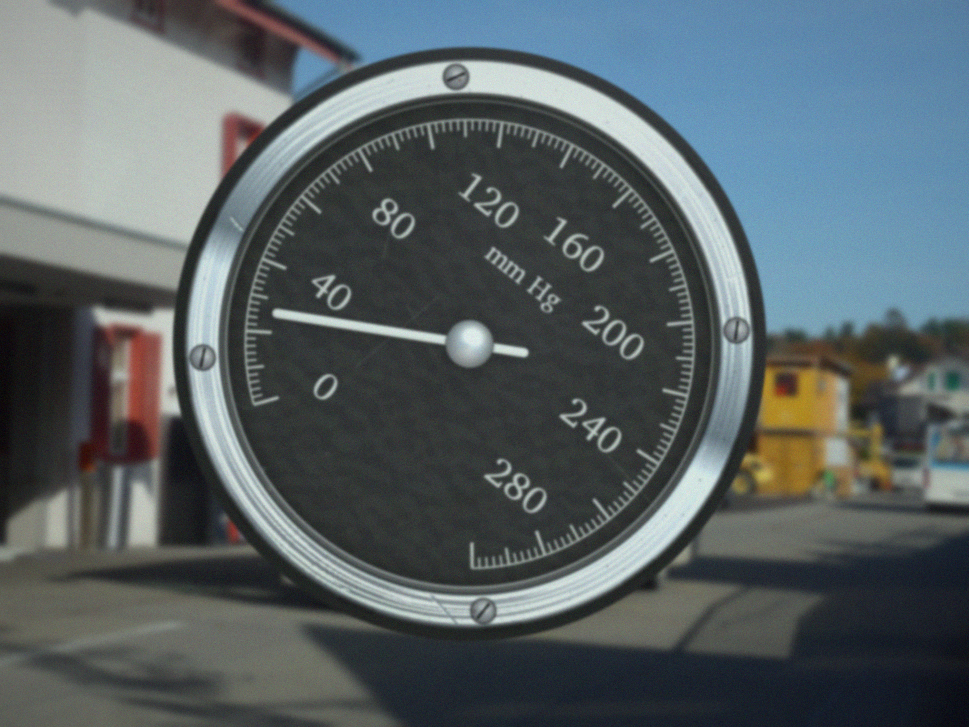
26 mmHg
